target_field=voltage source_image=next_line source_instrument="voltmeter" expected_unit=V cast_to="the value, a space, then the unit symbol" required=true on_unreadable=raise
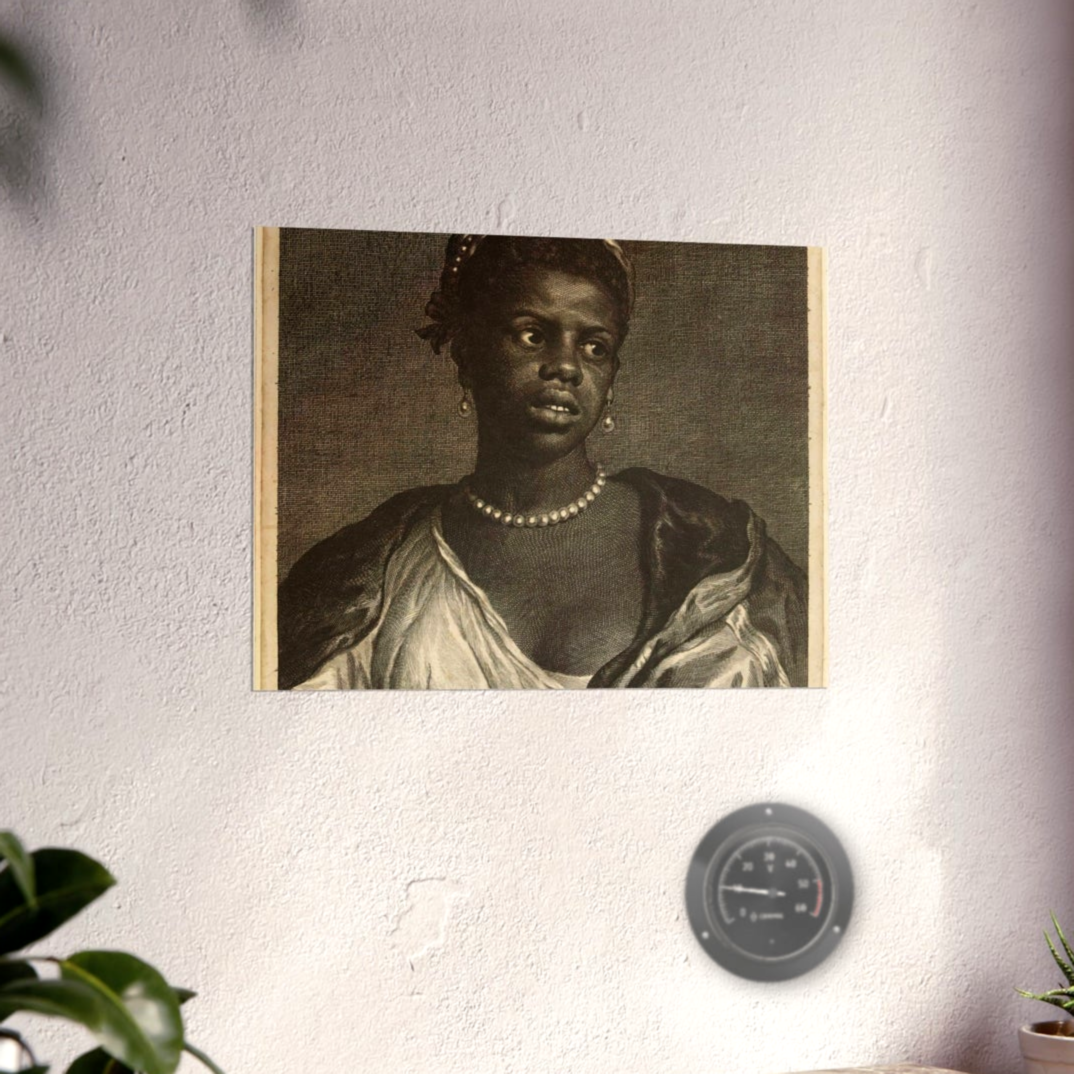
10 V
